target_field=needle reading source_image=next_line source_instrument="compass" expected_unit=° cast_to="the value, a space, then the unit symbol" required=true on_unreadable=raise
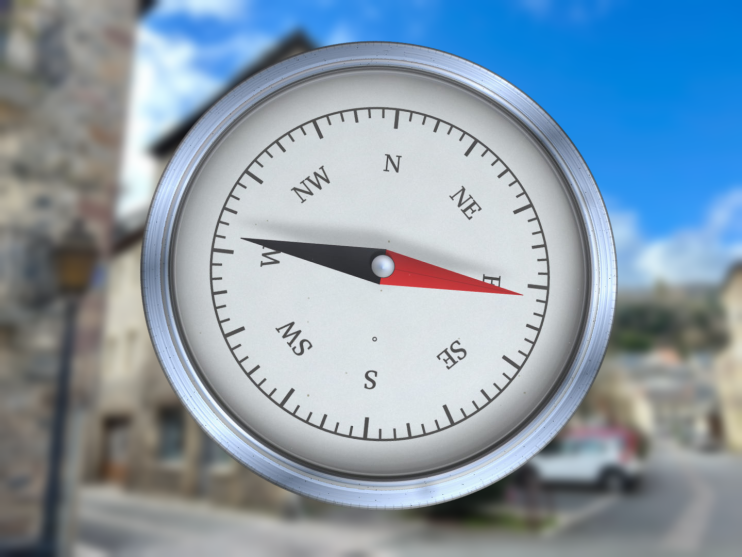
95 °
